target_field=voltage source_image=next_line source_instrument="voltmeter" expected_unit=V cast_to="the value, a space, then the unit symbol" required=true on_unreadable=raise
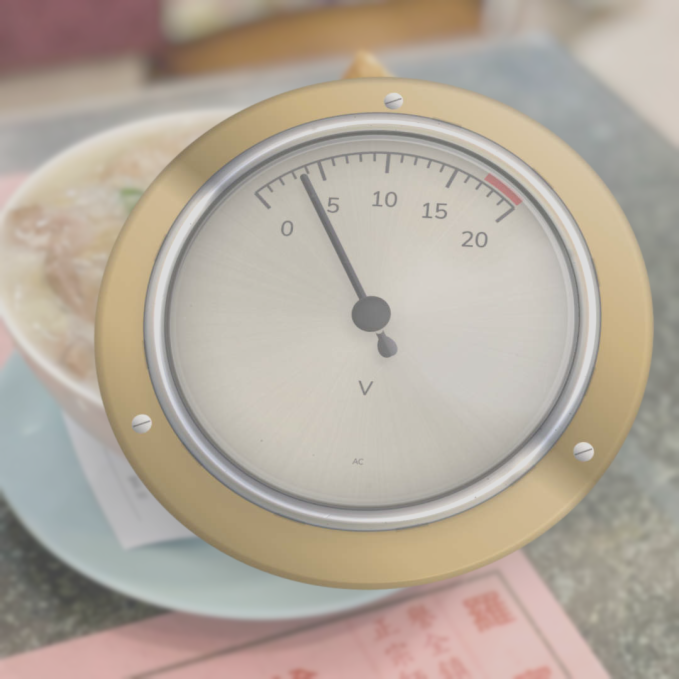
3.5 V
